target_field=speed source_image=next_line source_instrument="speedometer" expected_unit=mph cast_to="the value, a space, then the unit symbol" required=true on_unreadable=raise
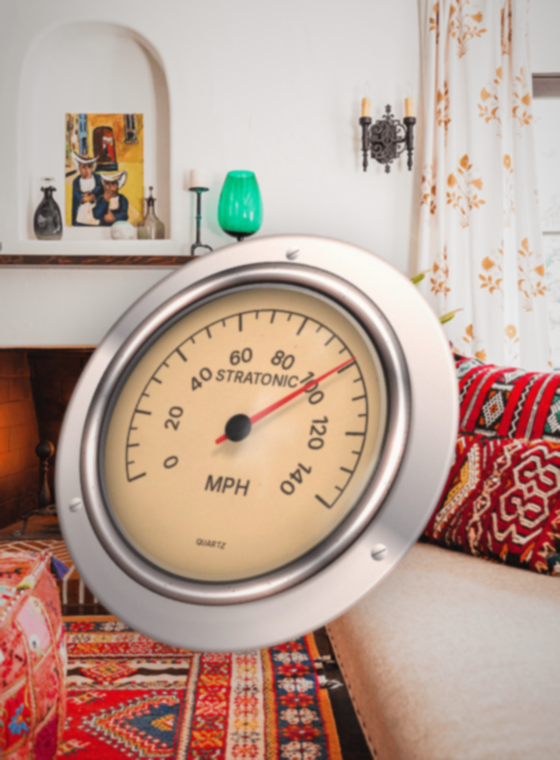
100 mph
